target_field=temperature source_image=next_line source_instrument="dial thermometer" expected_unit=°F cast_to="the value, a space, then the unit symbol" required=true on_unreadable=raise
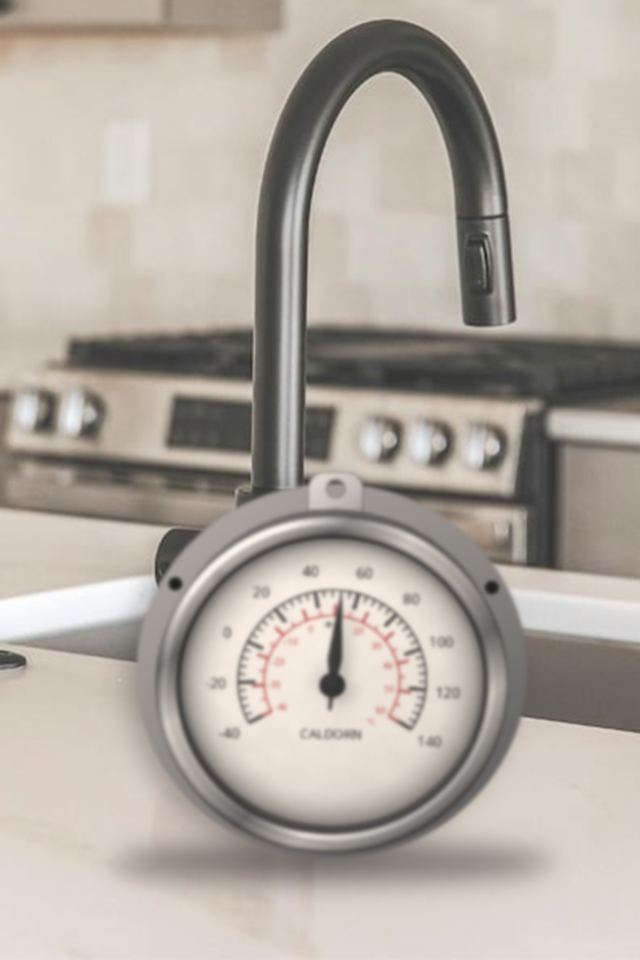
52 °F
